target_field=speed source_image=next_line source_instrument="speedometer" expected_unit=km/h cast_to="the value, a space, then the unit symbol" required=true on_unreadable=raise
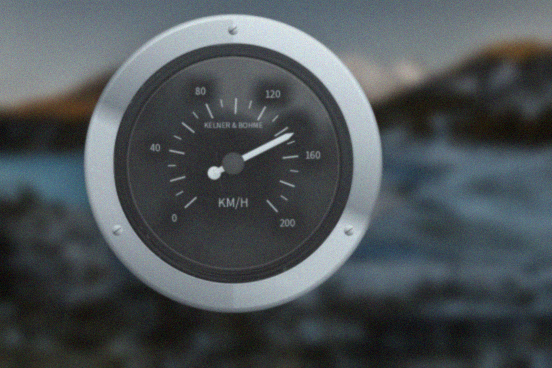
145 km/h
